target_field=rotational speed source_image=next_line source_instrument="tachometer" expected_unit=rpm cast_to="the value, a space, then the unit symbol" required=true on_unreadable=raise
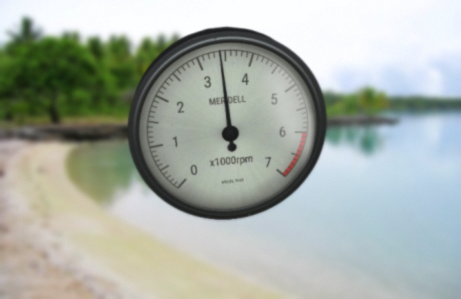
3400 rpm
